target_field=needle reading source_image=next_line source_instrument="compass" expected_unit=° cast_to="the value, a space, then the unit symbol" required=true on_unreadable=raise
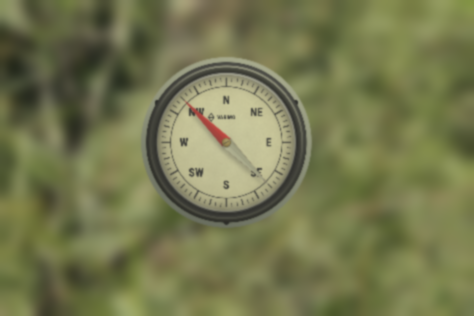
315 °
